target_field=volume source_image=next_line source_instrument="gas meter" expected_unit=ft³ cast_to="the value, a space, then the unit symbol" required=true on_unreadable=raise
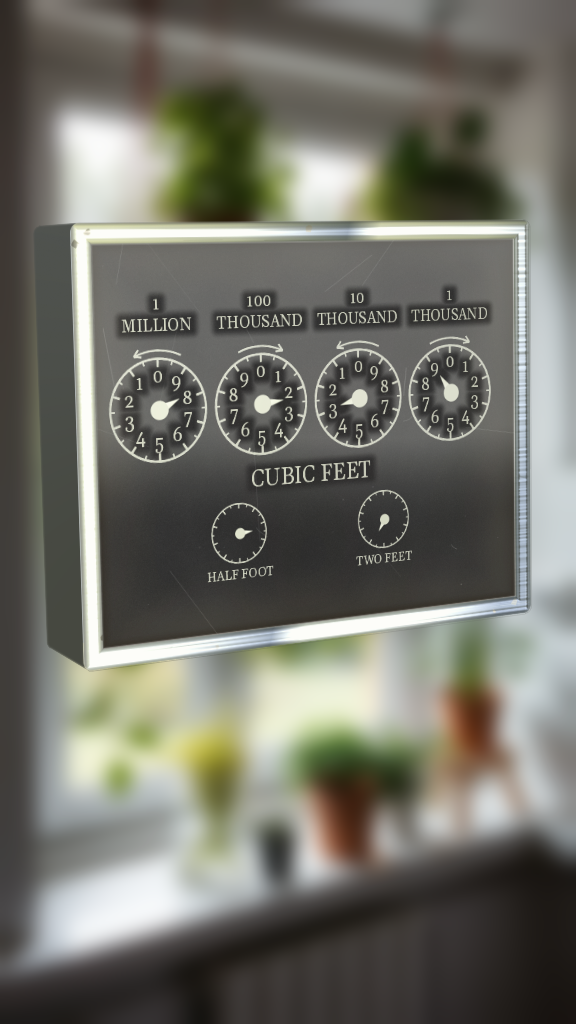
822900 ft³
